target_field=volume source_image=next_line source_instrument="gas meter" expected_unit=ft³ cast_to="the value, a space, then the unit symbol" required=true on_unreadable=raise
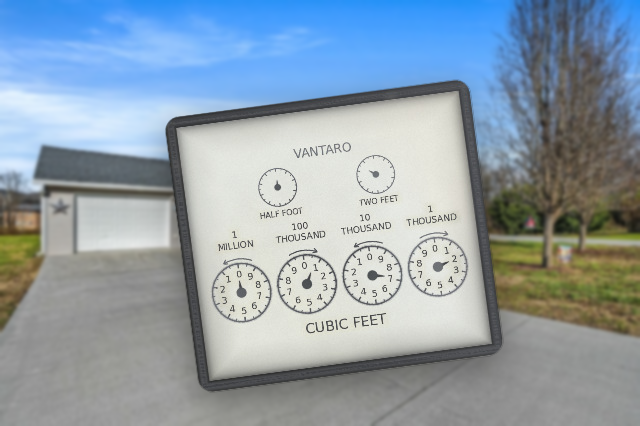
7200 ft³
